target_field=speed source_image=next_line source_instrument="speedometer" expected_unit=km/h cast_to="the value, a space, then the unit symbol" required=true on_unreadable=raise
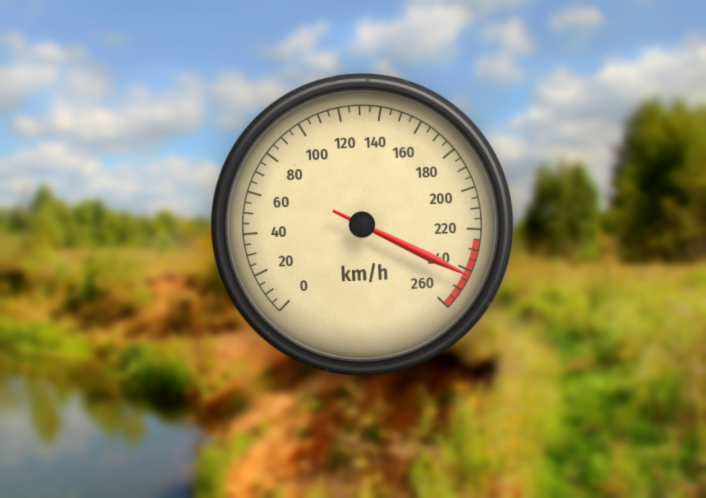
242.5 km/h
